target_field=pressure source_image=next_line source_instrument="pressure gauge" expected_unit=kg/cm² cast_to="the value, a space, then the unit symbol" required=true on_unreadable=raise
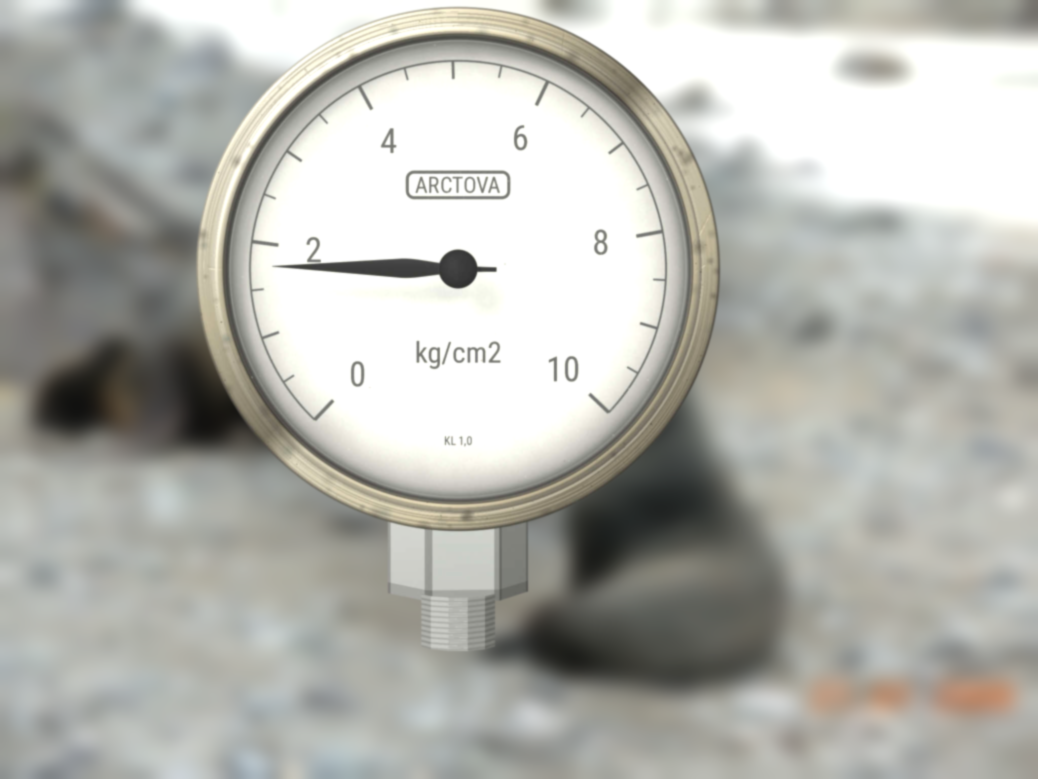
1.75 kg/cm²
